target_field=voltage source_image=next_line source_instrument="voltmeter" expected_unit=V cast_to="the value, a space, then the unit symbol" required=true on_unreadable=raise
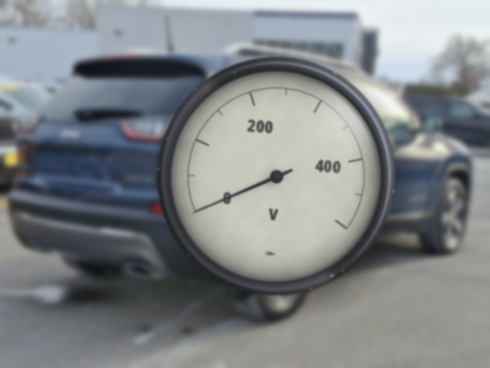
0 V
